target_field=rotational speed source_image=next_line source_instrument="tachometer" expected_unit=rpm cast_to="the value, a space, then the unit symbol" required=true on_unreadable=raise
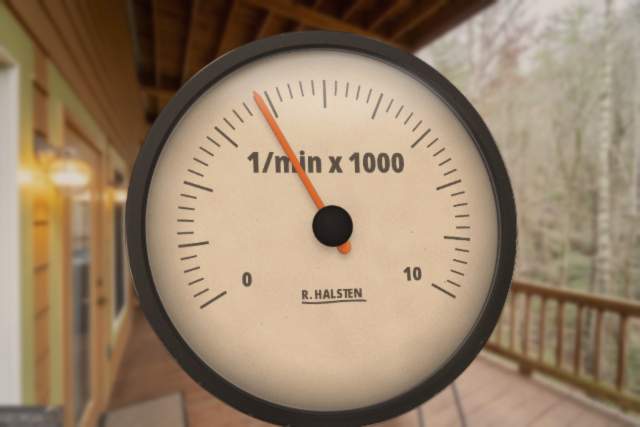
3800 rpm
